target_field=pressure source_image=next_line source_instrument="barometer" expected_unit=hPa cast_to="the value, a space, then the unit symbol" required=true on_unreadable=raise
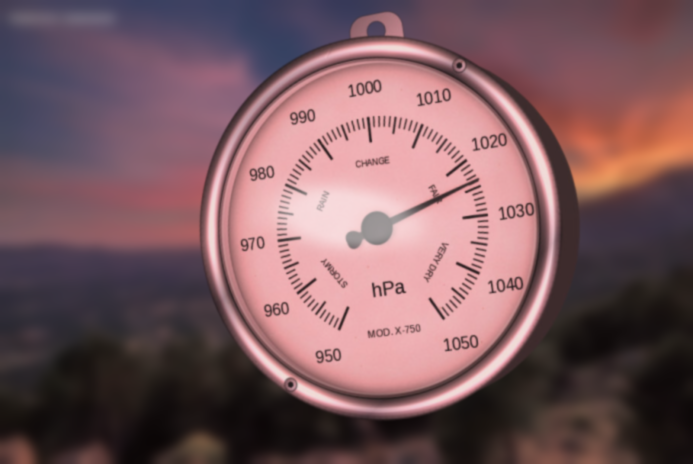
1024 hPa
